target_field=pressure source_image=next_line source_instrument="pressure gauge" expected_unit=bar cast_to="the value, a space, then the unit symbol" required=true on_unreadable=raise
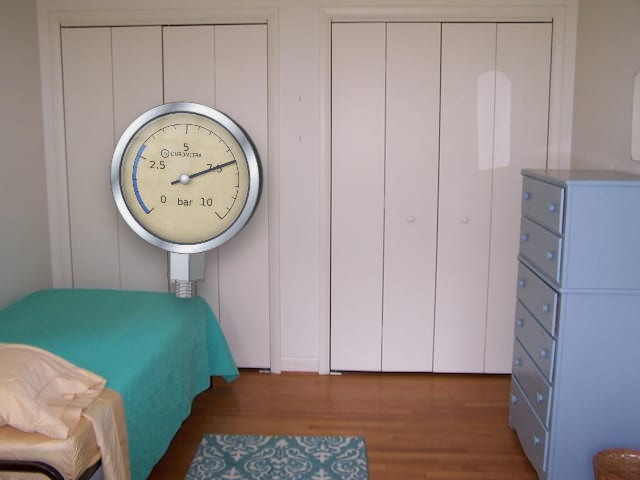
7.5 bar
